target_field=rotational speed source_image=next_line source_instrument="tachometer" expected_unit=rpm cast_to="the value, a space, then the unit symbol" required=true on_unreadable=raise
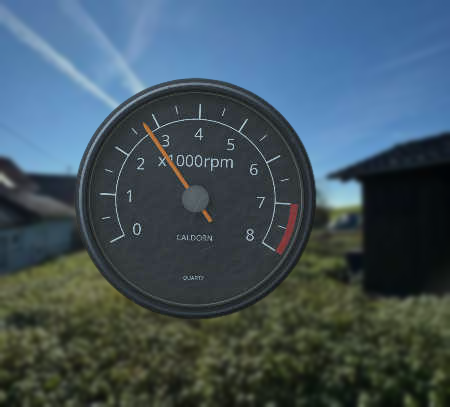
2750 rpm
